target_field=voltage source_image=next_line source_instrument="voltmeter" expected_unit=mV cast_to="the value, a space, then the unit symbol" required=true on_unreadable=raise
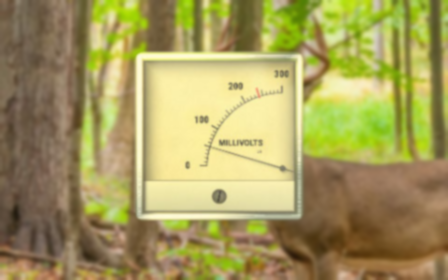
50 mV
